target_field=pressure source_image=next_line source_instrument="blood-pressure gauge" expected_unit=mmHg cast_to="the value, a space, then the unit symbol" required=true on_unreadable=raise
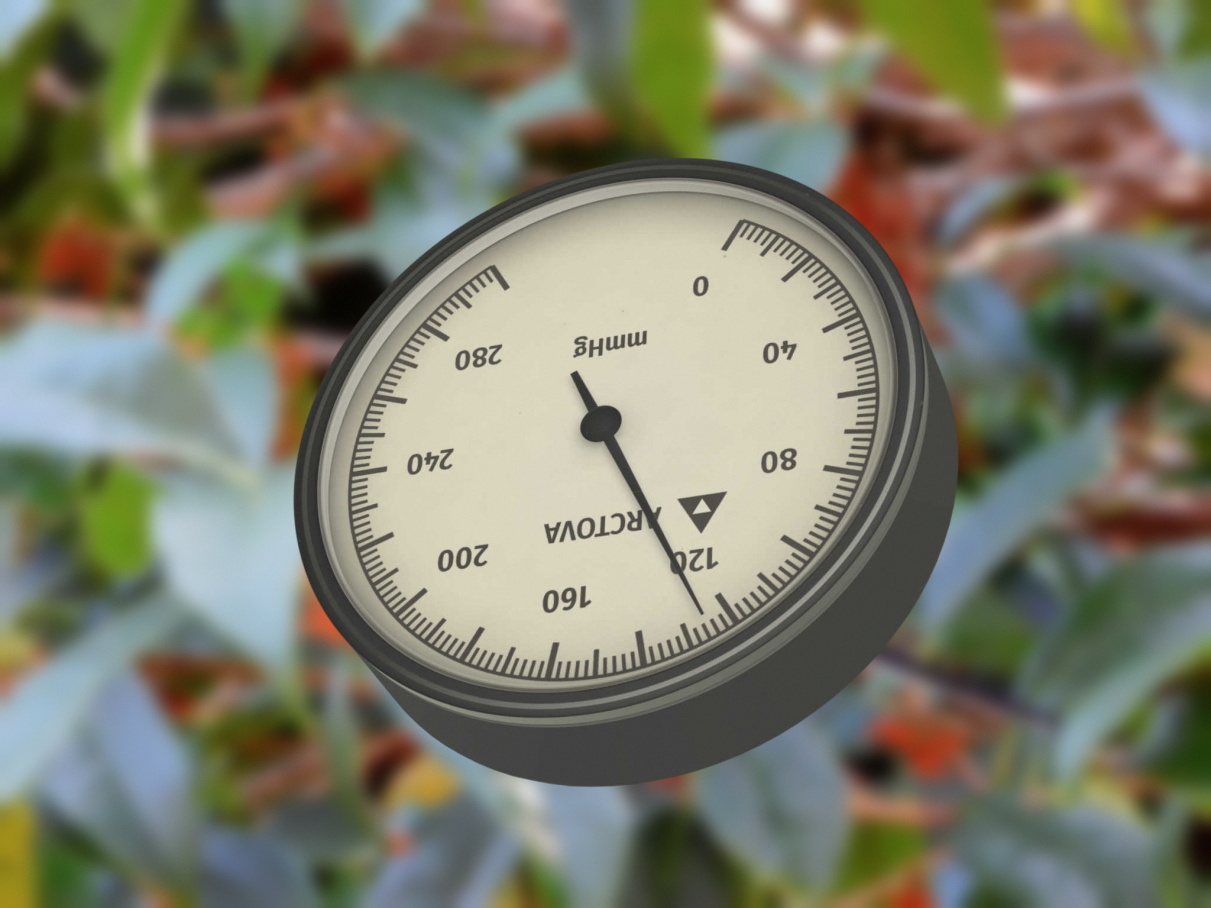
125 mmHg
